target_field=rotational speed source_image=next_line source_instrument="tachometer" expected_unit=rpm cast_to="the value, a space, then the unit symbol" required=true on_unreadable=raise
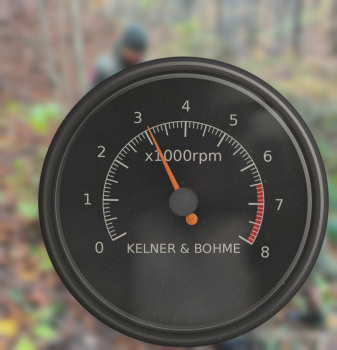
3100 rpm
